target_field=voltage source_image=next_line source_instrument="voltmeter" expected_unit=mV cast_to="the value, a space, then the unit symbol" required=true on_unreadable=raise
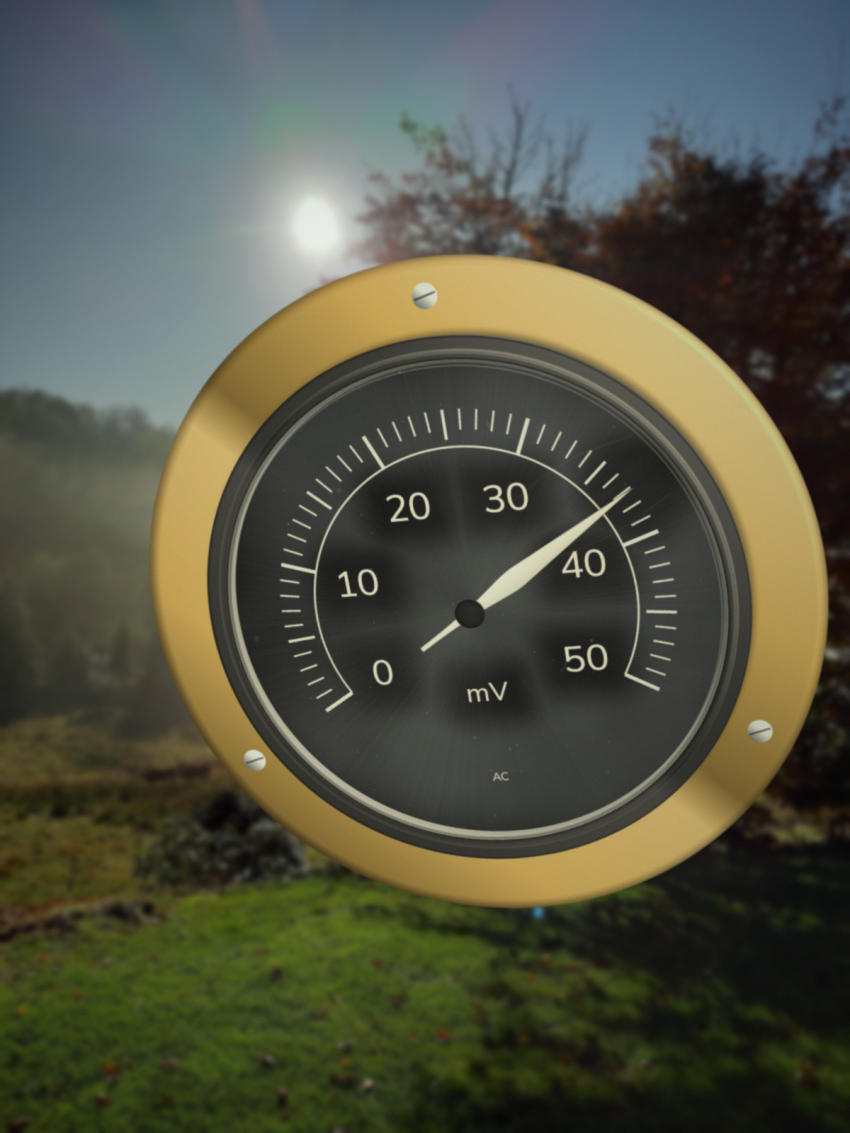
37 mV
